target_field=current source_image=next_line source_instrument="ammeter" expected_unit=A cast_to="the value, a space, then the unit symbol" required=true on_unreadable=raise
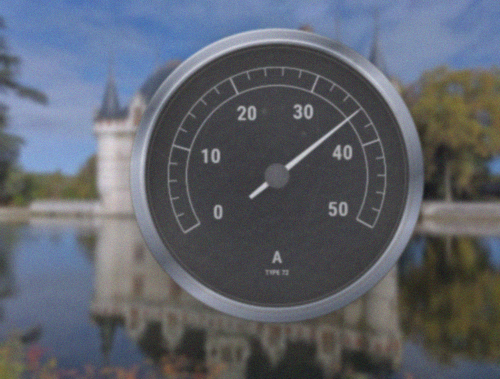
36 A
